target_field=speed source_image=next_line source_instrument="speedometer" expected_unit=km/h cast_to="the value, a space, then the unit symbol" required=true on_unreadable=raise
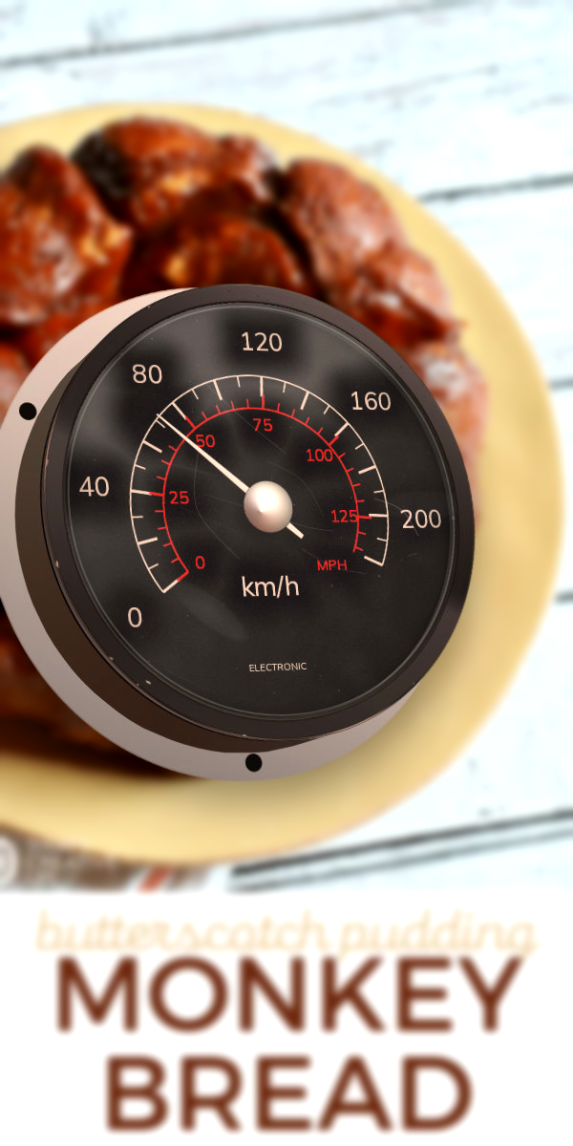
70 km/h
